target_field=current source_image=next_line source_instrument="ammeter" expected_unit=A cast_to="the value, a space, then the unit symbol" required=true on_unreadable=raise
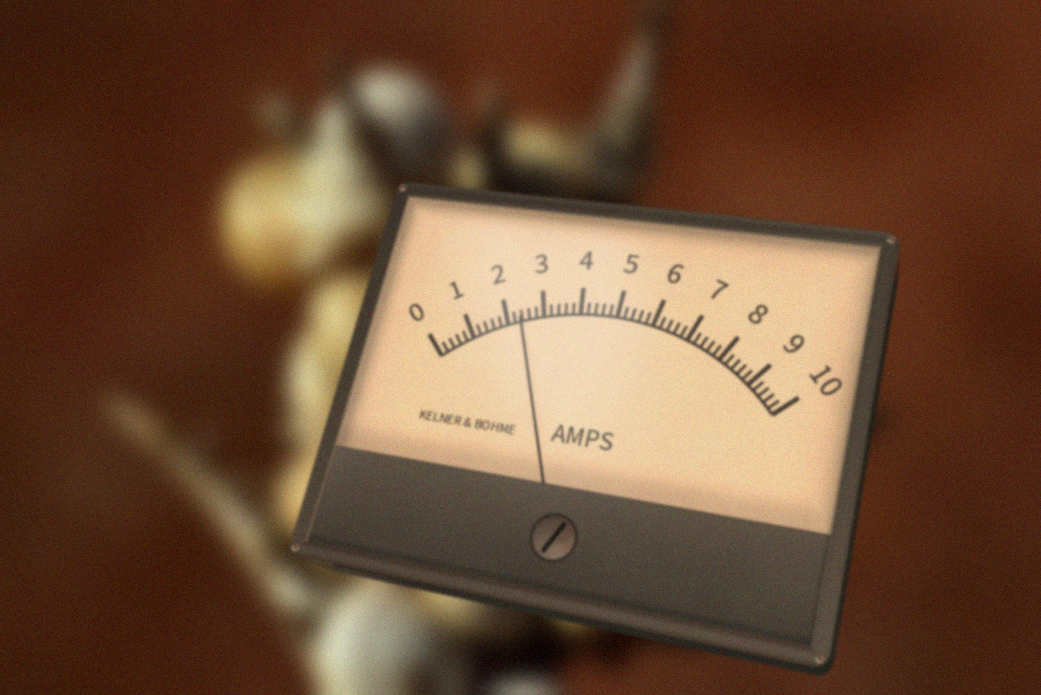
2.4 A
